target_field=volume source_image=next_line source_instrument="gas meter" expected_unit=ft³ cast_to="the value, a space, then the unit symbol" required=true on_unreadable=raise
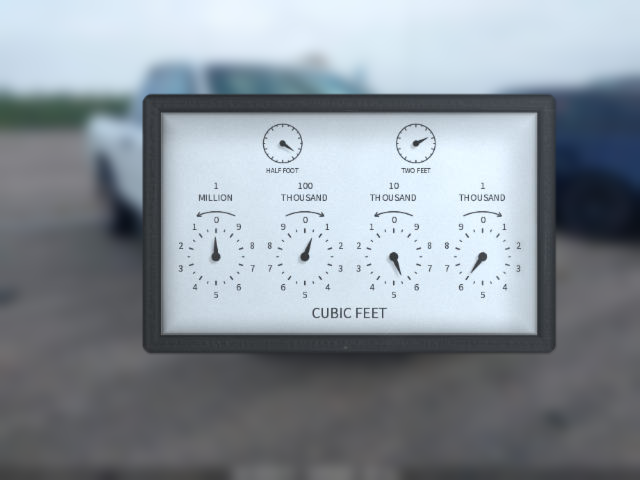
5600 ft³
